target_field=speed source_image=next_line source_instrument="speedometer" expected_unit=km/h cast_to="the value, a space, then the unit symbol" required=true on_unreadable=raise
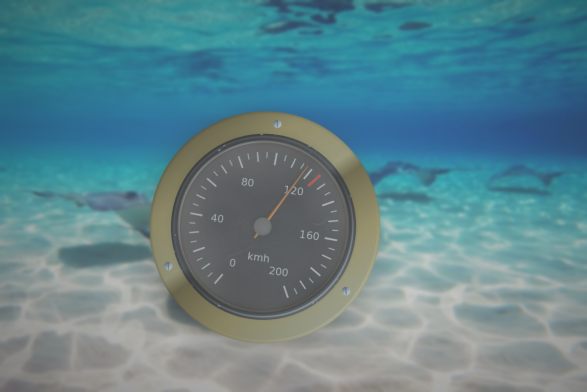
117.5 km/h
